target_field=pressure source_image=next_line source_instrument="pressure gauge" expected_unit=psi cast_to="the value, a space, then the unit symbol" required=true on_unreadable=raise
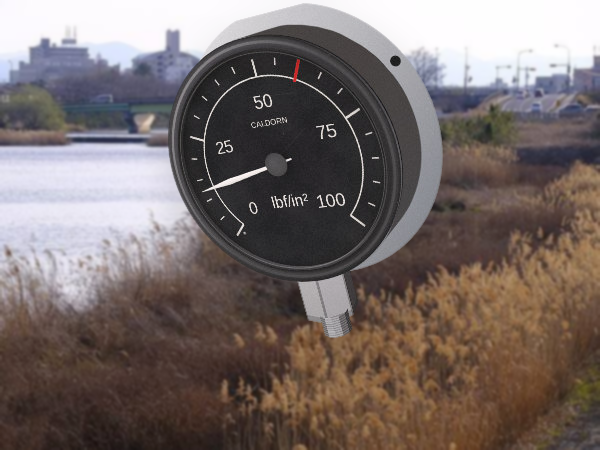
12.5 psi
